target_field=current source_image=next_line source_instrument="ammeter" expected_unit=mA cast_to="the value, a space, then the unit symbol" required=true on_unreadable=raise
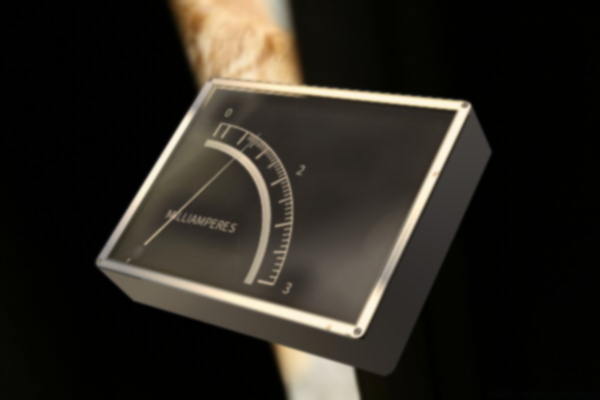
1.25 mA
